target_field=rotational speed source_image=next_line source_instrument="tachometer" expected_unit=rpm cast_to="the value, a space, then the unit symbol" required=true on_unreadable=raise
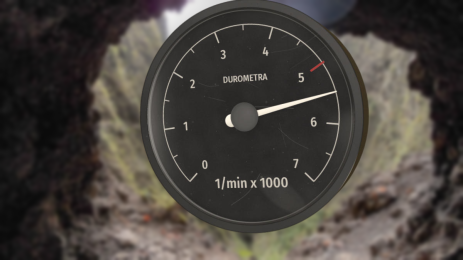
5500 rpm
